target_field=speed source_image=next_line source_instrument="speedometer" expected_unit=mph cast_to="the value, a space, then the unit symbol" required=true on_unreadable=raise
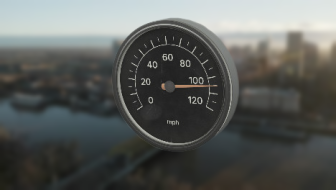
105 mph
